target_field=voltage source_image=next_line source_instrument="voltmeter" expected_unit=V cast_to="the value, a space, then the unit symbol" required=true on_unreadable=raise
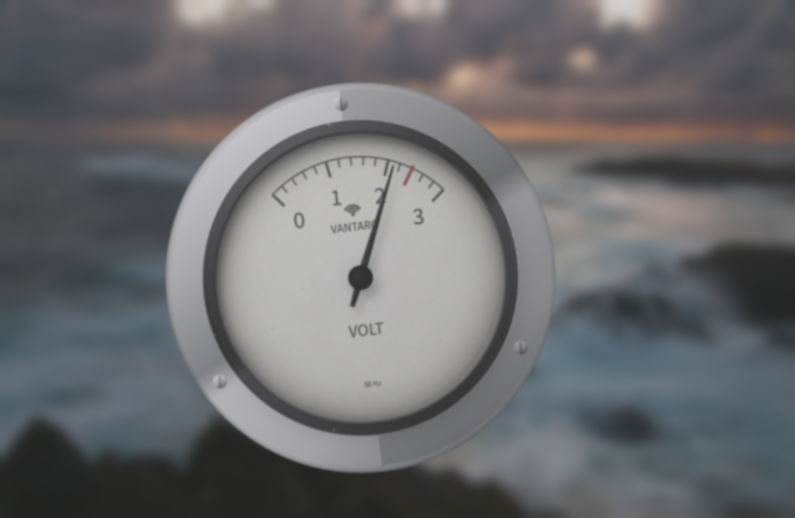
2.1 V
